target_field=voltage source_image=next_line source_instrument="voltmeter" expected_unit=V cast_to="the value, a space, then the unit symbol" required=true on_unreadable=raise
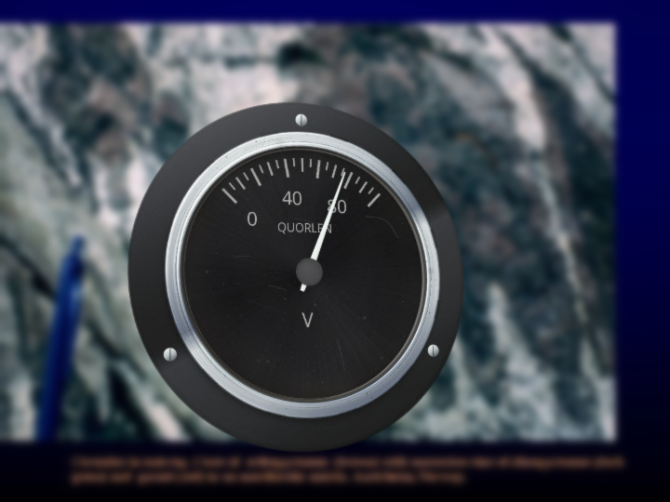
75 V
